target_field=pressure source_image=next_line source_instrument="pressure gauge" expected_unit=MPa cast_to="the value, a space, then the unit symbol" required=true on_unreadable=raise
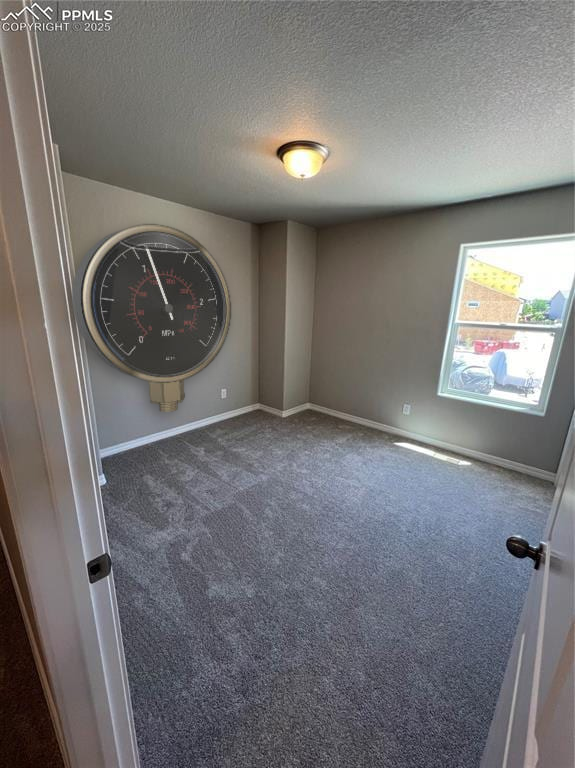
1.1 MPa
